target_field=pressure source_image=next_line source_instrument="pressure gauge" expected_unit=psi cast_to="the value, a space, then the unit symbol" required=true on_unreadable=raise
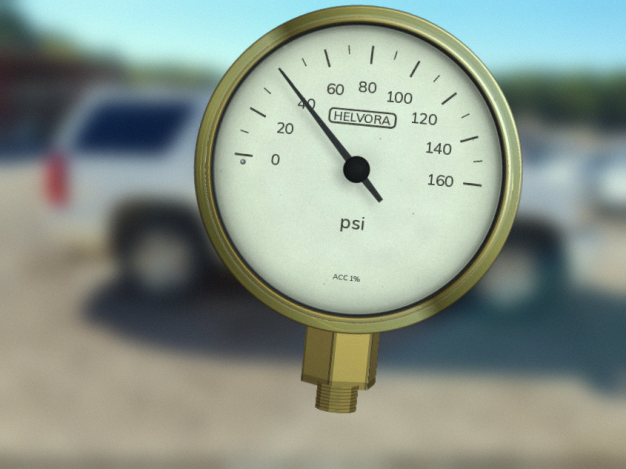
40 psi
